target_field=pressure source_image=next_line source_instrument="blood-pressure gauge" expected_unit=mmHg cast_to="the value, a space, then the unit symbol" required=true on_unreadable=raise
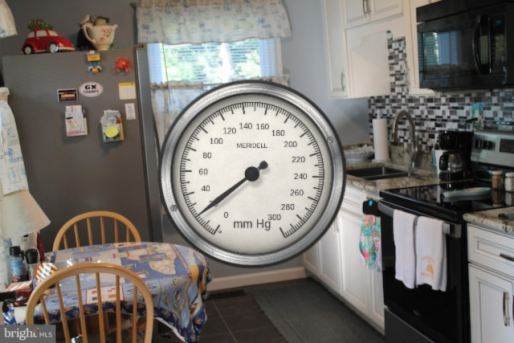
20 mmHg
